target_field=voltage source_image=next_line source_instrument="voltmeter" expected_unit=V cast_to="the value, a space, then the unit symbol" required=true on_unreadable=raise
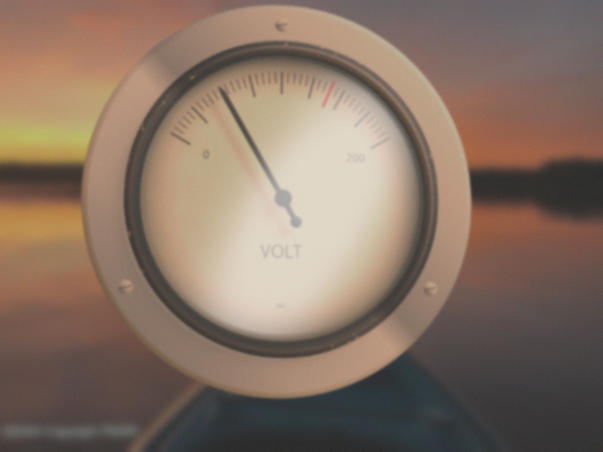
50 V
